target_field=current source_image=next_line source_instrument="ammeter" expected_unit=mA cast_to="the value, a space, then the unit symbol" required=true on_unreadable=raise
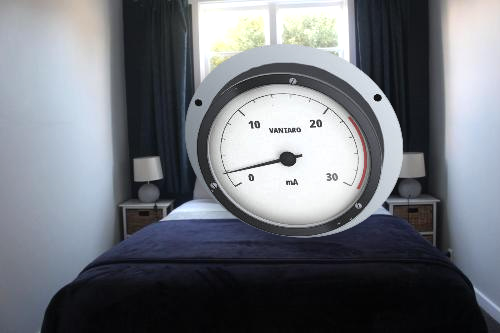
2 mA
